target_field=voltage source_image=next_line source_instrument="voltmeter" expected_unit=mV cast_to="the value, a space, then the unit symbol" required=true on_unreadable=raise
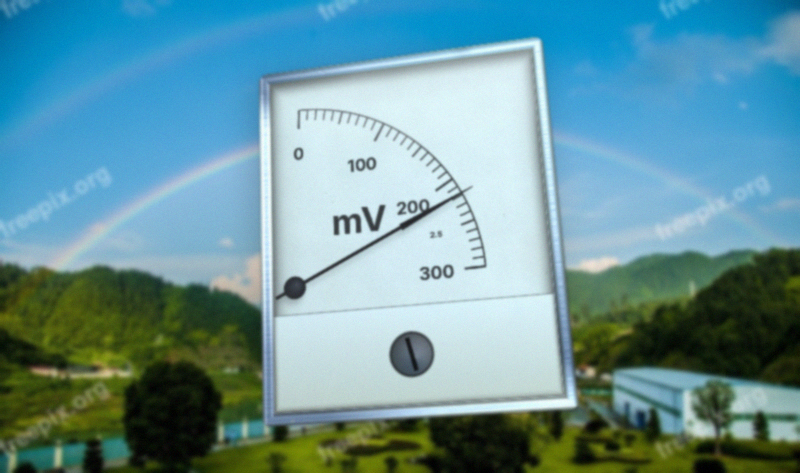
220 mV
